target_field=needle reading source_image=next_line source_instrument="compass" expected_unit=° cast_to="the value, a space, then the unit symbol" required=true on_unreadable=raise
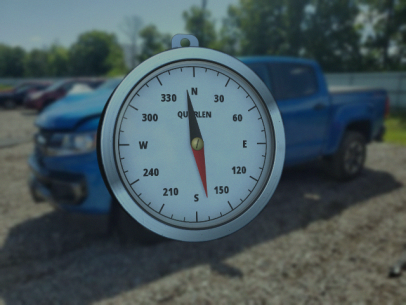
170 °
